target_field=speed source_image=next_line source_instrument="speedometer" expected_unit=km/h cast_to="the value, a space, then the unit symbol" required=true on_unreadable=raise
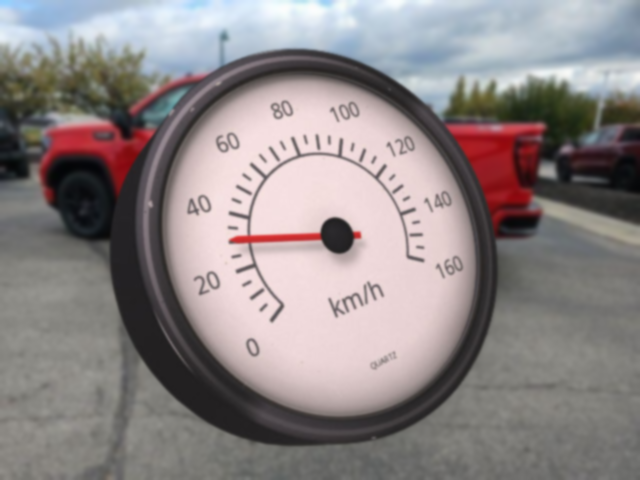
30 km/h
